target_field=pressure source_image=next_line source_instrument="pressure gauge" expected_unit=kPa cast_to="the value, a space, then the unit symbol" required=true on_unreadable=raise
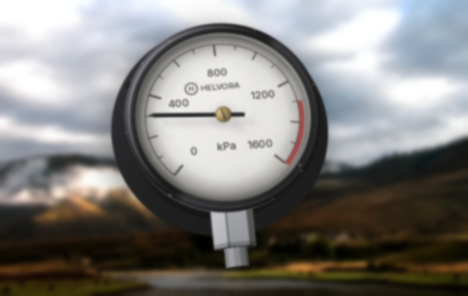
300 kPa
